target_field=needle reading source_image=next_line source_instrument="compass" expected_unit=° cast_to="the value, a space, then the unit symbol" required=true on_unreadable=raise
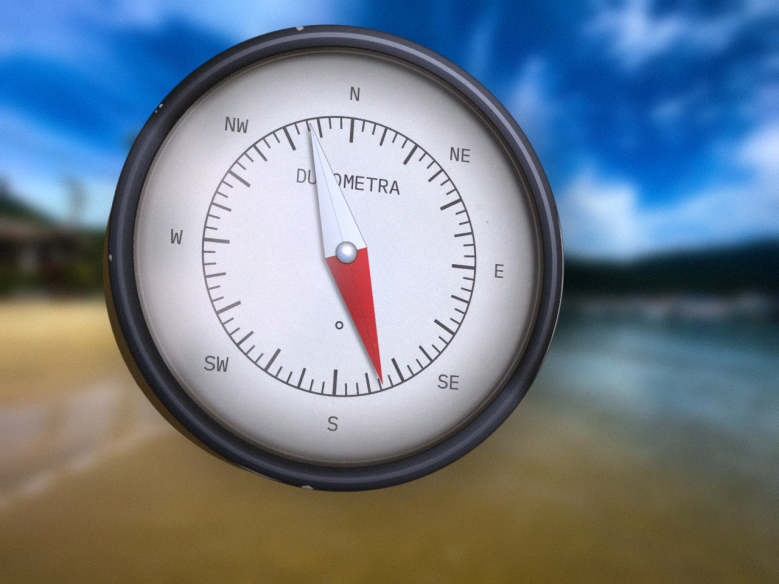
160 °
